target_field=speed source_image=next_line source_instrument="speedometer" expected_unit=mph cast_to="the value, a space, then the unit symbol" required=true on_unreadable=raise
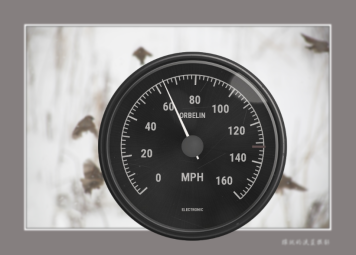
64 mph
